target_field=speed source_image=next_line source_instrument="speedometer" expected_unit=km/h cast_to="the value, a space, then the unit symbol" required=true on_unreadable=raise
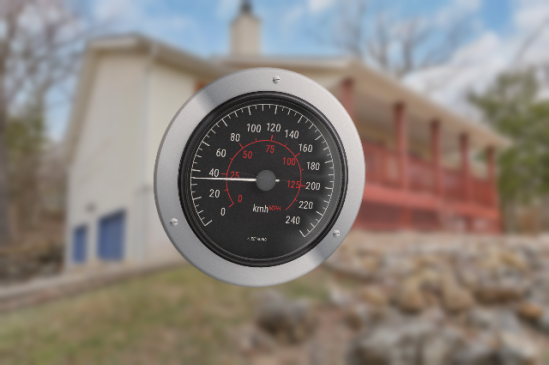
35 km/h
